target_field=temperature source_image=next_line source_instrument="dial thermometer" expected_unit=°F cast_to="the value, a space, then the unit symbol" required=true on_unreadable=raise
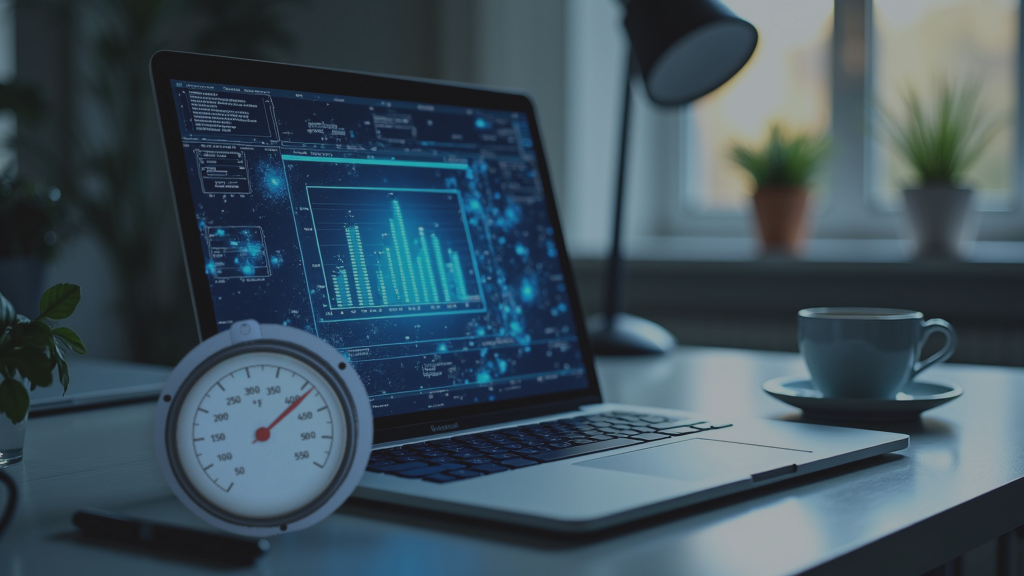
412.5 °F
